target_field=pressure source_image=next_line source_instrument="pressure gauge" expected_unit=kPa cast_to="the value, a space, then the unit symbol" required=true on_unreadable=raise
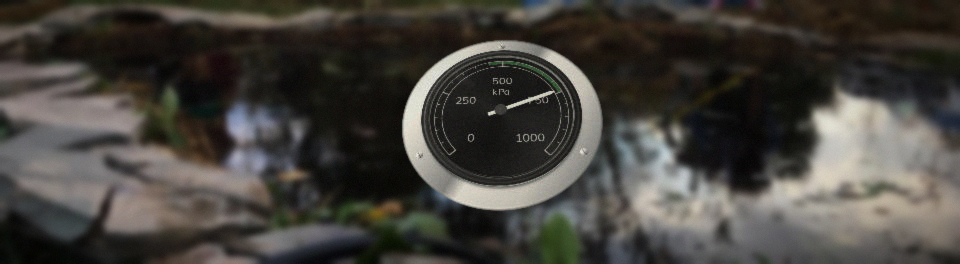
750 kPa
